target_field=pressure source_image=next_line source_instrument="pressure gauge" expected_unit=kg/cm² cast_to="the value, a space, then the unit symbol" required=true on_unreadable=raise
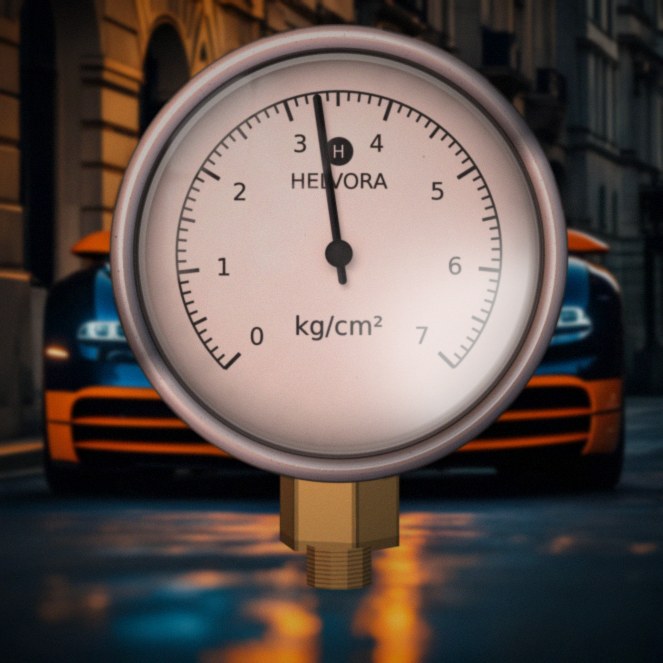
3.3 kg/cm²
